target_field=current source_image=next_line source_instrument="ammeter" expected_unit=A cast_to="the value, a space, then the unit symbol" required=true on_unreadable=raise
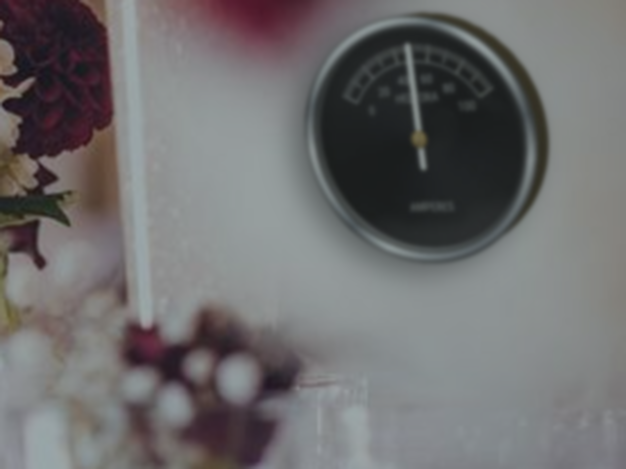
50 A
